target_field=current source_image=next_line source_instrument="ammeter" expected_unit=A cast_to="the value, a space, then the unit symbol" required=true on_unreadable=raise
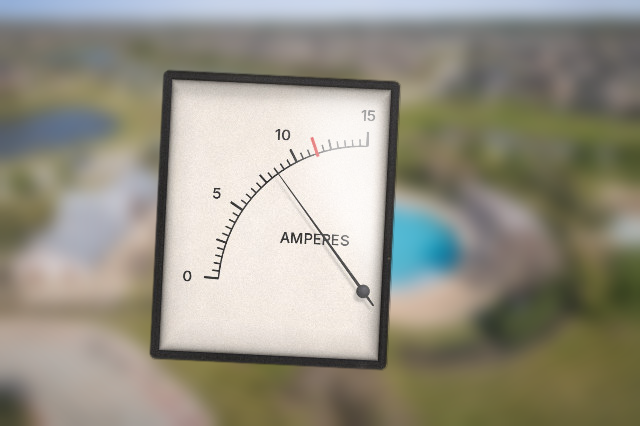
8.5 A
